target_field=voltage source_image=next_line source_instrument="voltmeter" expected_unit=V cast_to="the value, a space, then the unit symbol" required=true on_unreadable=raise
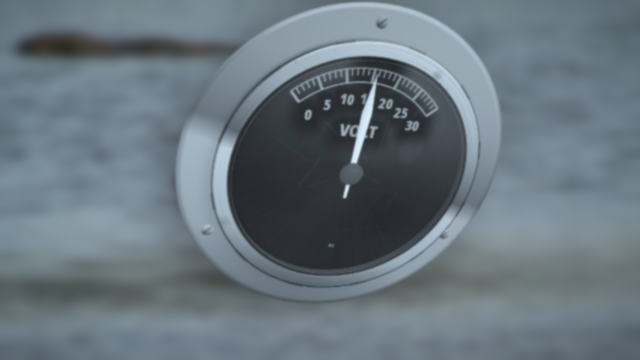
15 V
